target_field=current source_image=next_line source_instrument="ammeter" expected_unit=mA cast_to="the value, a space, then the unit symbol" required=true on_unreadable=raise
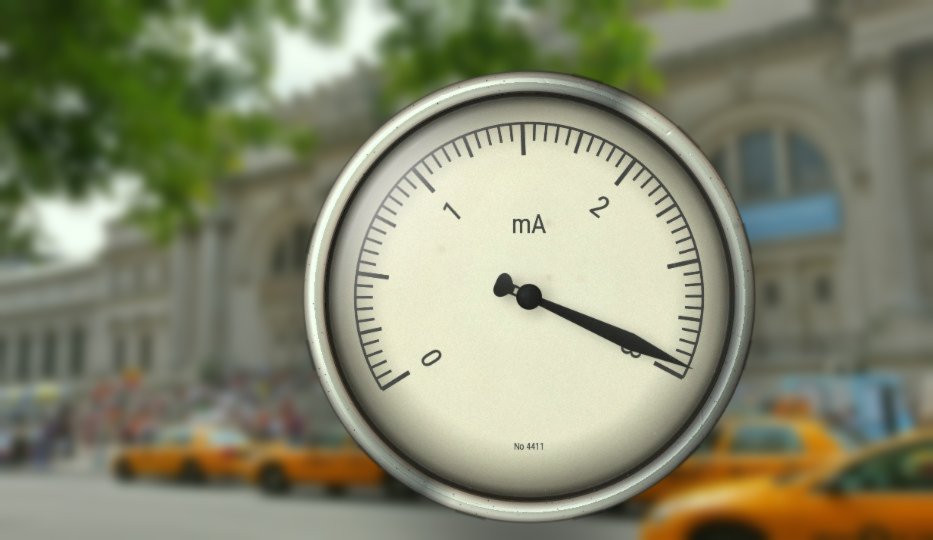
2.95 mA
